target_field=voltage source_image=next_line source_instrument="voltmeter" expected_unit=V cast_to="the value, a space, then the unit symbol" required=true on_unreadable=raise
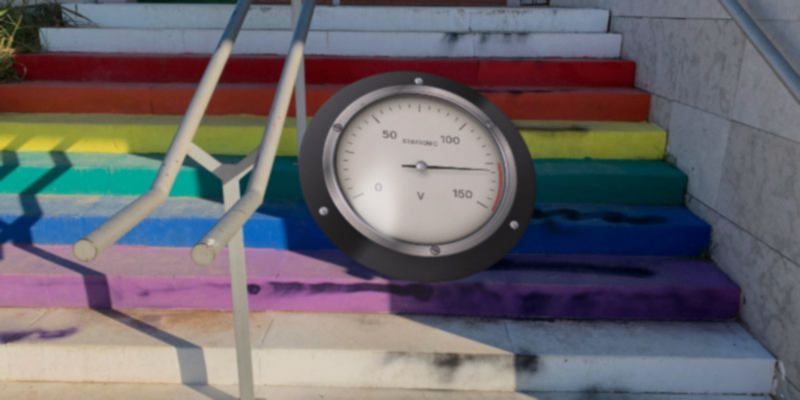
130 V
